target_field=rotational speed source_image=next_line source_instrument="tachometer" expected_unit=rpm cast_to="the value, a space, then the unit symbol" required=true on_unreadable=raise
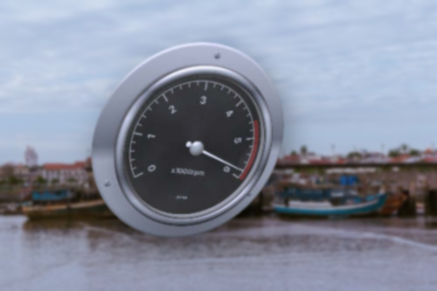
5800 rpm
